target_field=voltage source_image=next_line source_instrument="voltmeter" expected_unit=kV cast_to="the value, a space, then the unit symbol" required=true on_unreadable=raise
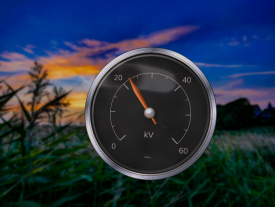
22.5 kV
